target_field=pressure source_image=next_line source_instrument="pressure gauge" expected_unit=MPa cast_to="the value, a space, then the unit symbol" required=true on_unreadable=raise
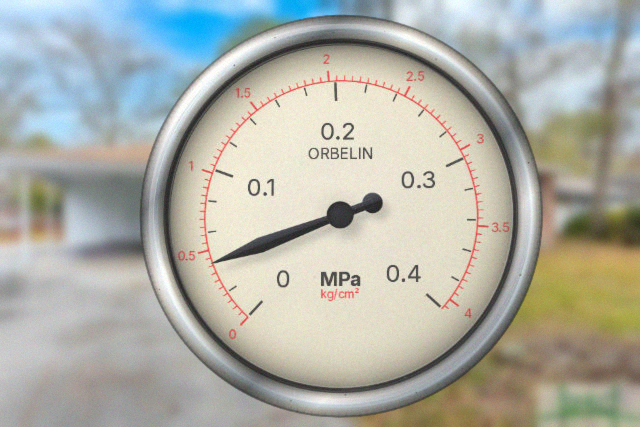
0.04 MPa
